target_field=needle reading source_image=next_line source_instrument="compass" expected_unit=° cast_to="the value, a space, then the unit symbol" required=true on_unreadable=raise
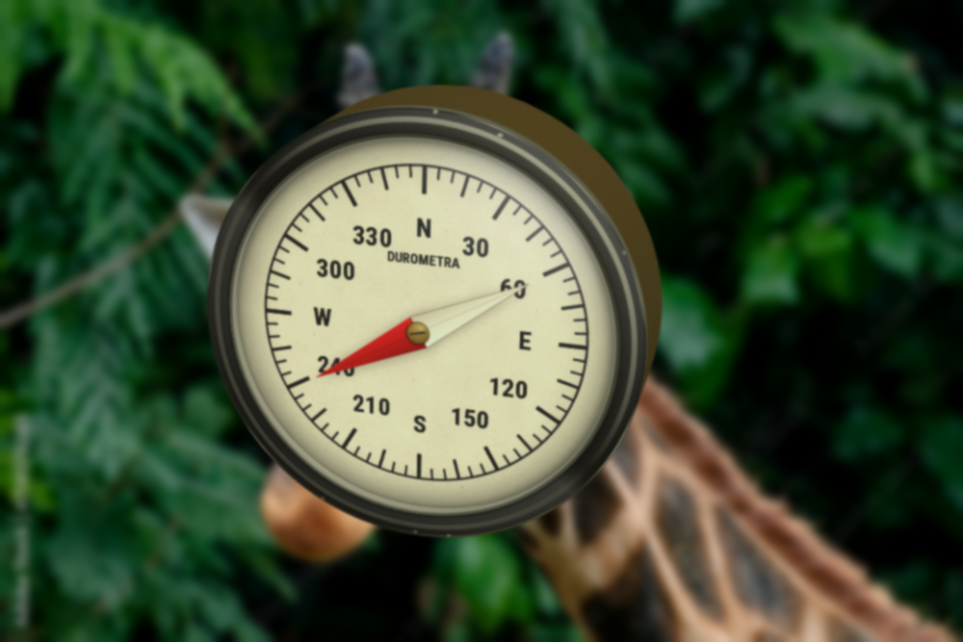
240 °
